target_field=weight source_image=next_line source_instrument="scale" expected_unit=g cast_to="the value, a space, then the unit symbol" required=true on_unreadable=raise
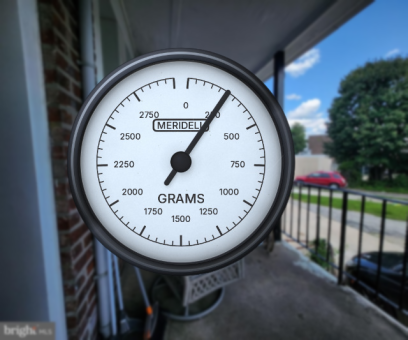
250 g
